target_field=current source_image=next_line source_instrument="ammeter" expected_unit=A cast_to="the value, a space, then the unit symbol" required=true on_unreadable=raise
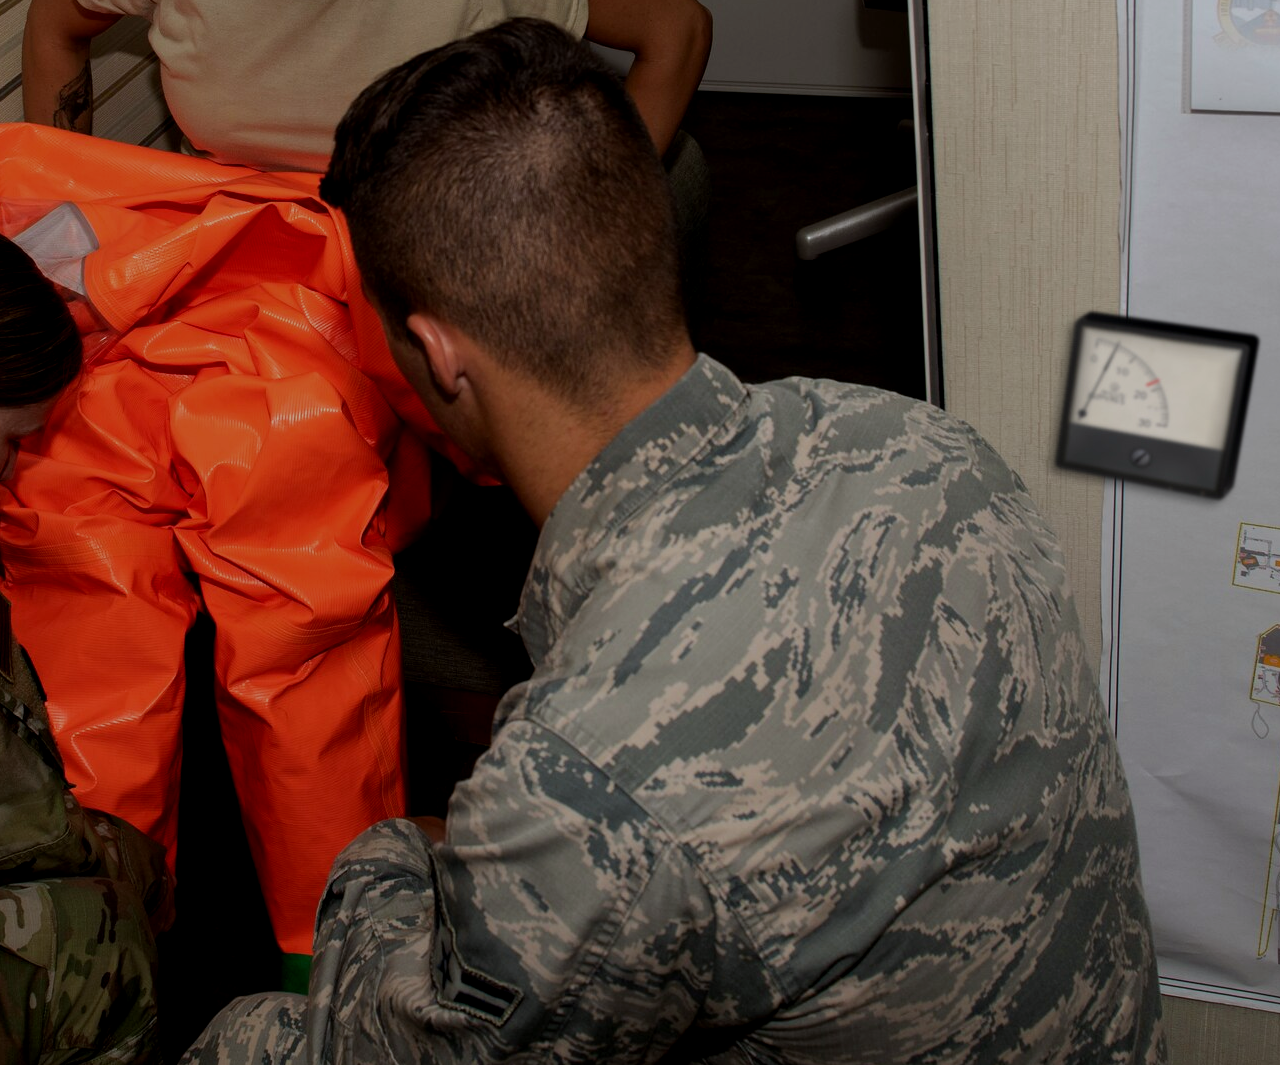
5 A
